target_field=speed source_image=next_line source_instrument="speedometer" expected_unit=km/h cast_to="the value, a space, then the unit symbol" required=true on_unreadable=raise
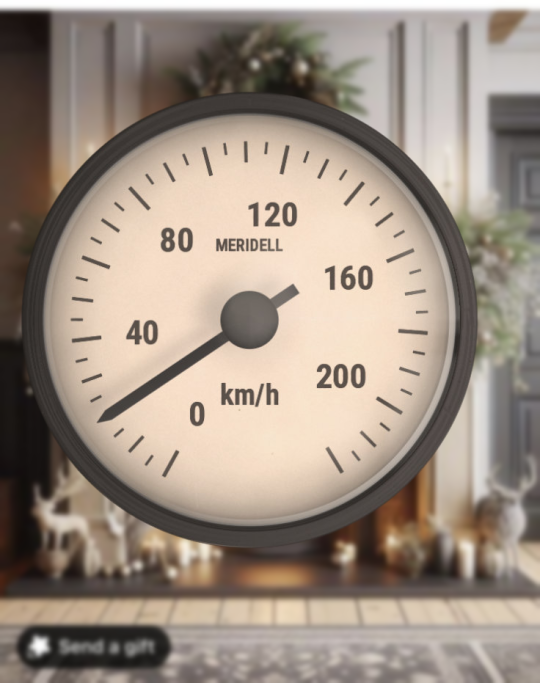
20 km/h
